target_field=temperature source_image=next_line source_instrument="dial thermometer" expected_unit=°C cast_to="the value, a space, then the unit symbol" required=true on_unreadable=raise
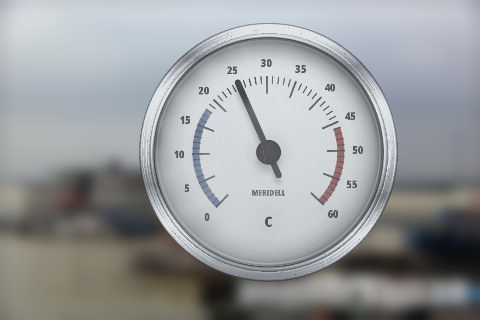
25 °C
